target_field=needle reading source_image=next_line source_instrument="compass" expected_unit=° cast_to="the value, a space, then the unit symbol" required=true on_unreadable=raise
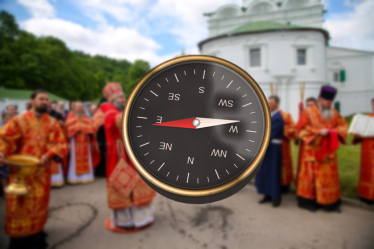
80 °
